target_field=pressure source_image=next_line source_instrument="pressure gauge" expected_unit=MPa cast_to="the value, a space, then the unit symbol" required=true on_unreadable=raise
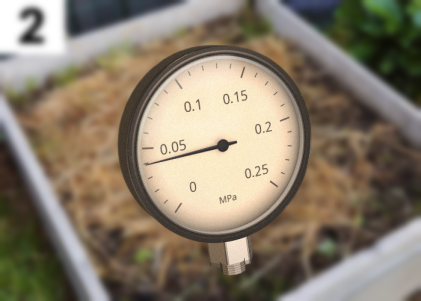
0.04 MPa
